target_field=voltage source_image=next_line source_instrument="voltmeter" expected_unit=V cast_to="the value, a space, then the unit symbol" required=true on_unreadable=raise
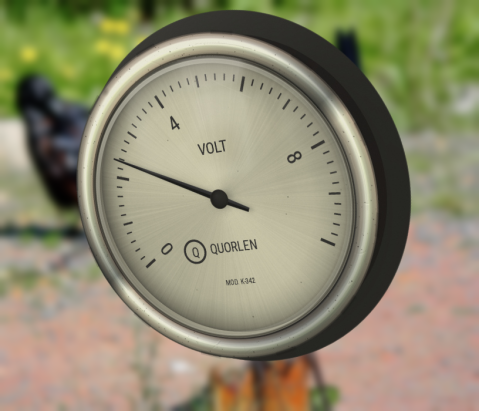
2.4 V
